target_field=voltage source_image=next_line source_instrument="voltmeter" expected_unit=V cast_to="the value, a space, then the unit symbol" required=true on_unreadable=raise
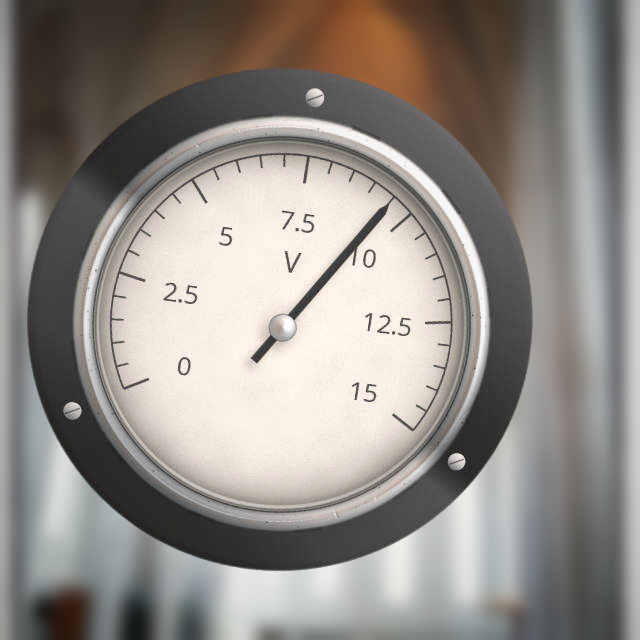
9.5 V
